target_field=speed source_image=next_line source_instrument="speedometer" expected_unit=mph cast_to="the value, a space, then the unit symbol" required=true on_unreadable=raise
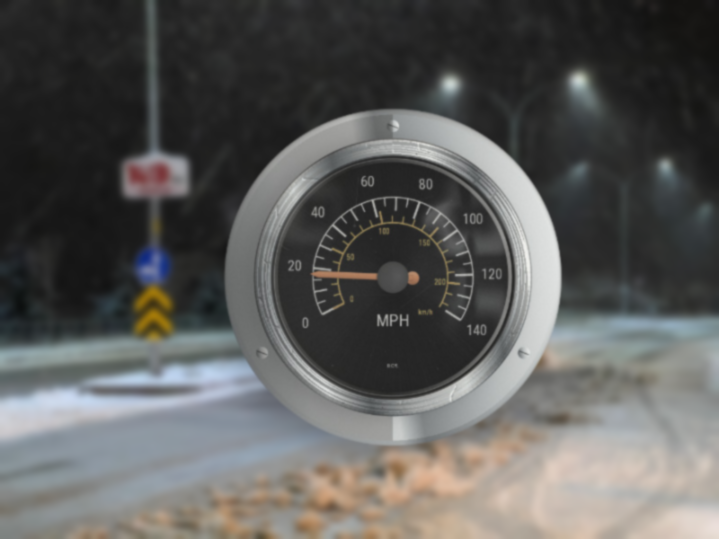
17.5 mph
